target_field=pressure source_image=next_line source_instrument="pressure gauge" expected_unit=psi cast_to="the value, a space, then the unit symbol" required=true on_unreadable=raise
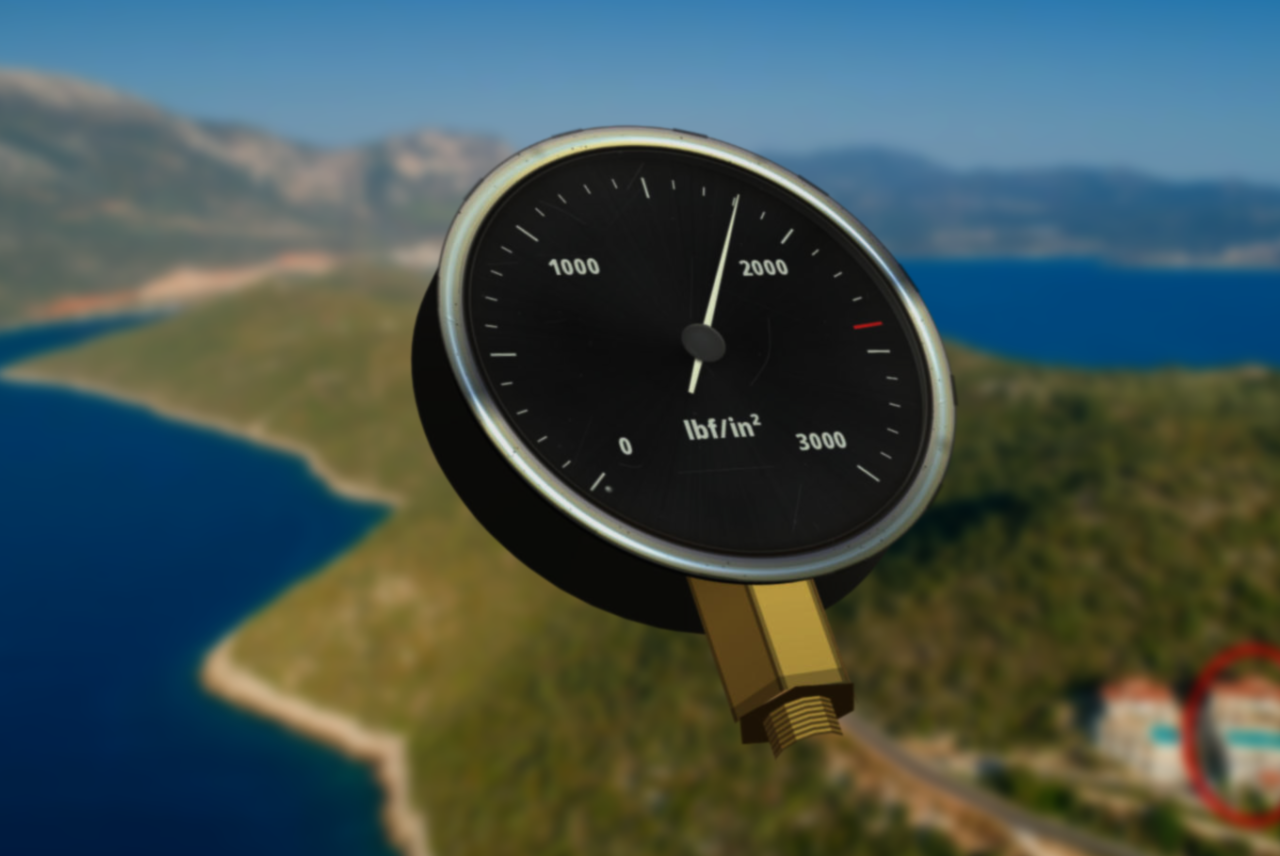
1800 psi
